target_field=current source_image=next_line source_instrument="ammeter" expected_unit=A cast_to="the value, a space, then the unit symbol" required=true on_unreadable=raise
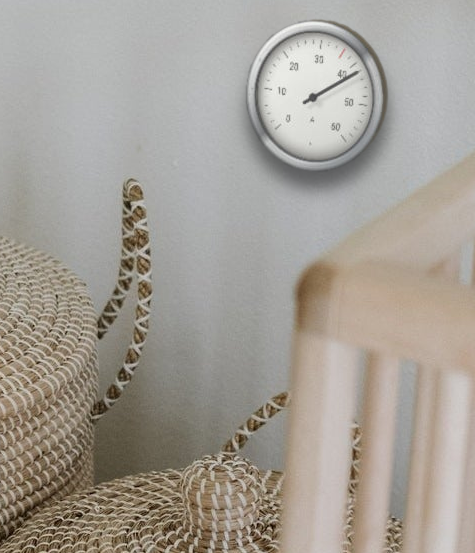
42 A
